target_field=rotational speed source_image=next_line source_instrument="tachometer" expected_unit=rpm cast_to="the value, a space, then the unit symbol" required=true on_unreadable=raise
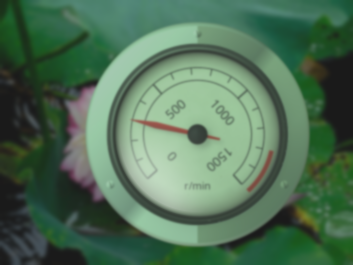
300 rpm
